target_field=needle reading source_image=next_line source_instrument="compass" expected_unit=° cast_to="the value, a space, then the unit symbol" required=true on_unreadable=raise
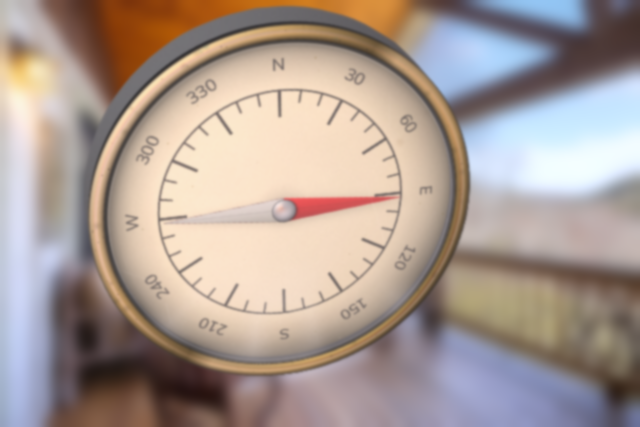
90 °
